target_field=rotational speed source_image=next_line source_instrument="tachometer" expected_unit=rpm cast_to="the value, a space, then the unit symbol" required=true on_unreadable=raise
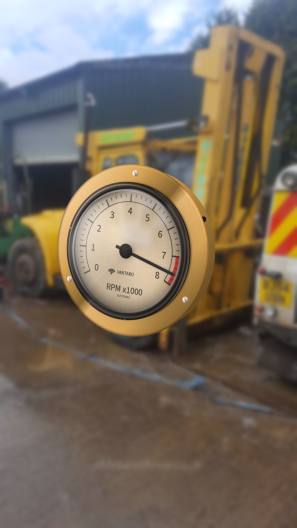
7600 rpm
